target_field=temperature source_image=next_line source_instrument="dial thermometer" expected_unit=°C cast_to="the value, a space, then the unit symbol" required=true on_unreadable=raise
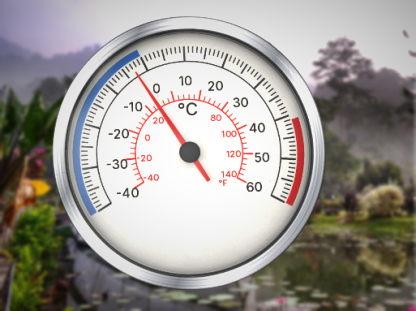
-3 °C
